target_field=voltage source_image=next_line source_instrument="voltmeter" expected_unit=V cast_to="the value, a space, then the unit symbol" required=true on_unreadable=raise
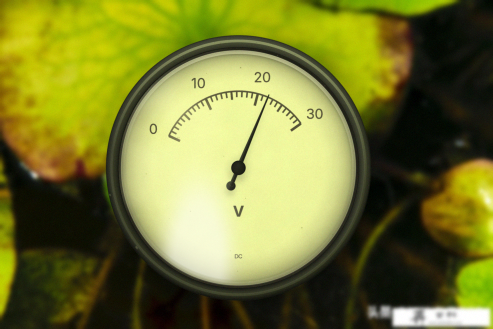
22 V
